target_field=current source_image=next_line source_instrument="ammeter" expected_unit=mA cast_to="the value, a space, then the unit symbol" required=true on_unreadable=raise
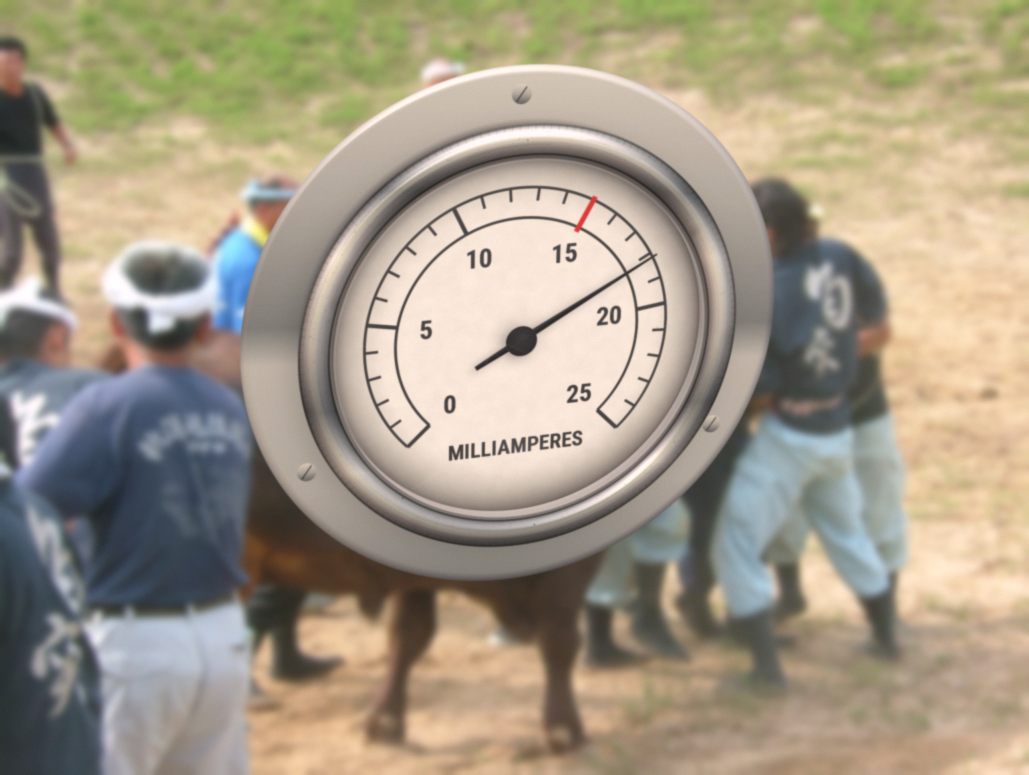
18 mA
